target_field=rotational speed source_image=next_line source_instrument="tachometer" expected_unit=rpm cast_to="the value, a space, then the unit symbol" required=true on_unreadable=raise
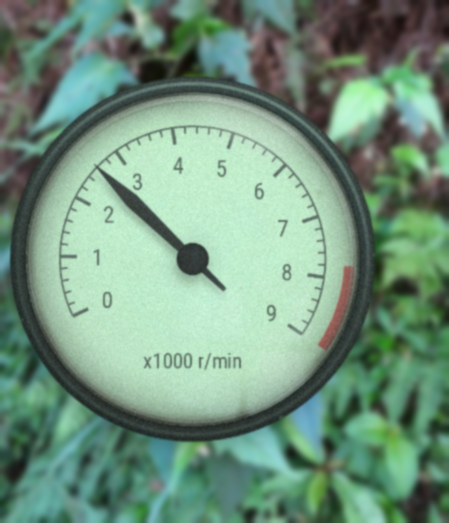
2600 rpm
